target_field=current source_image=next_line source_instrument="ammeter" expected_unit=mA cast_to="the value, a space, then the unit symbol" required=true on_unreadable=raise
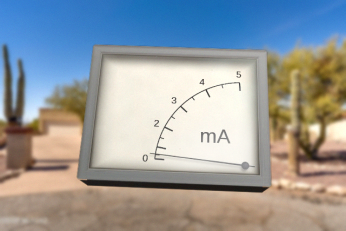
0.5 mA
